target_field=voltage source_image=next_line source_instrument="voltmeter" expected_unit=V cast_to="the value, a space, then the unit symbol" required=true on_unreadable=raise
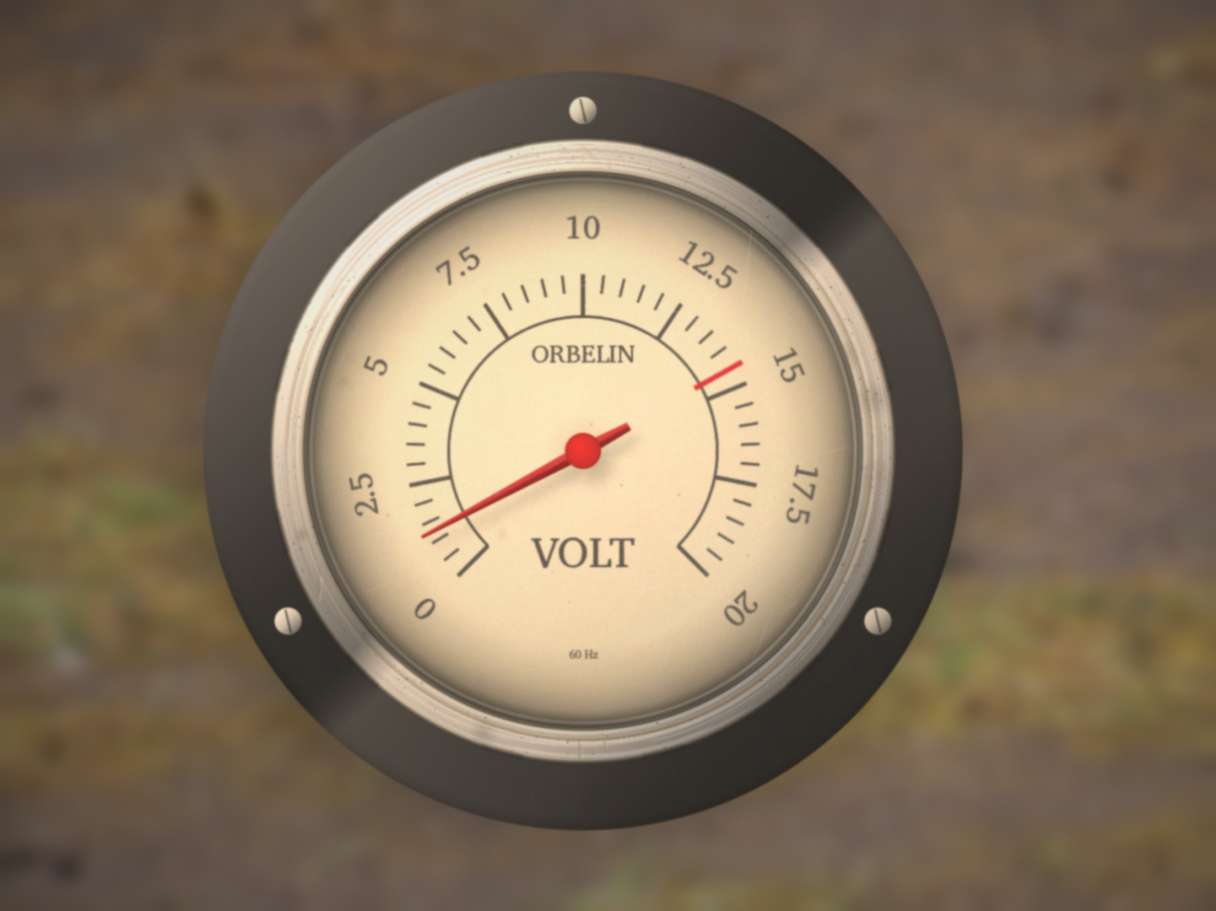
1.25 V
